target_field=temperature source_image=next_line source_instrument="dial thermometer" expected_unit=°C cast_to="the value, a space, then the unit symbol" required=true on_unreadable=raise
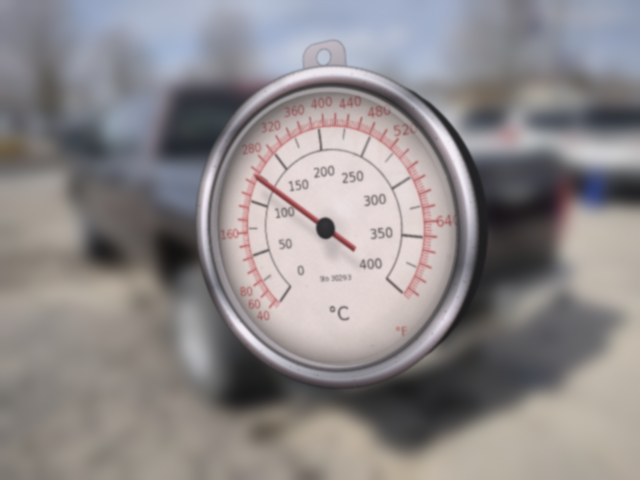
125 °C
